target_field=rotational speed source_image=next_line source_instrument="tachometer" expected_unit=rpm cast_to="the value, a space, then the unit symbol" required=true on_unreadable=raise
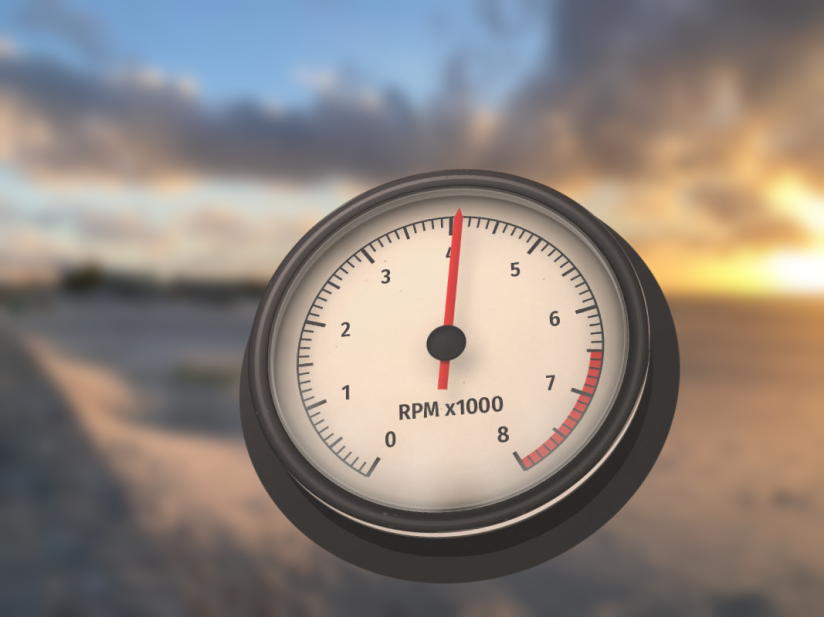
4100 rpm
